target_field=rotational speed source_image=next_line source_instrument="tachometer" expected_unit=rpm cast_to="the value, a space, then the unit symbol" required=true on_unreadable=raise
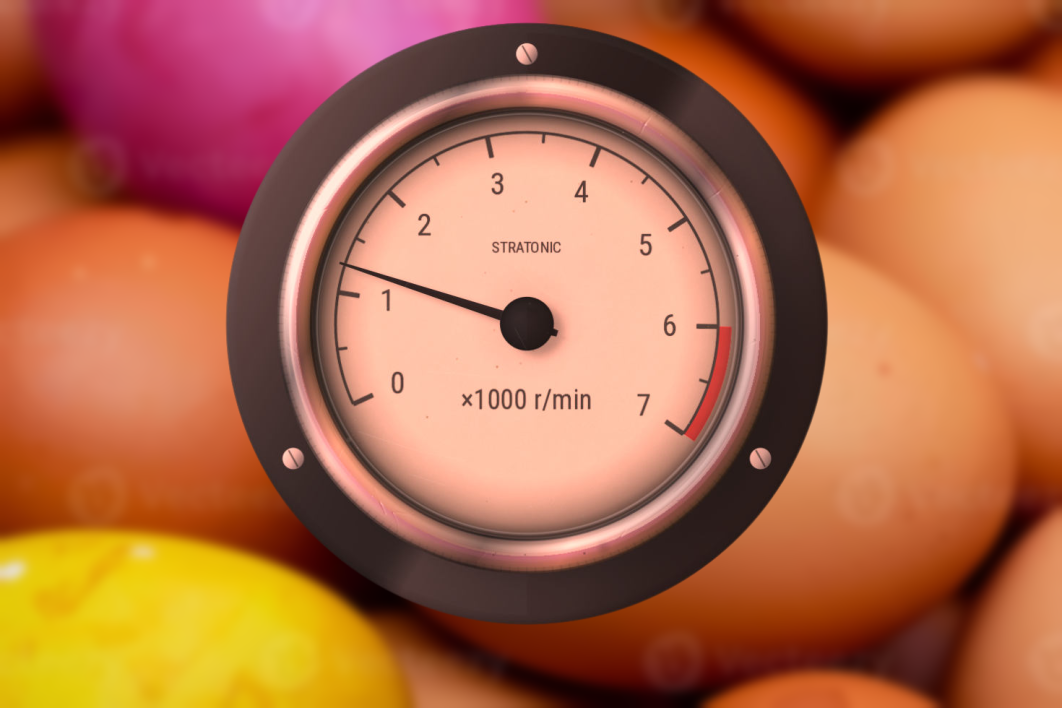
1250 rpm
